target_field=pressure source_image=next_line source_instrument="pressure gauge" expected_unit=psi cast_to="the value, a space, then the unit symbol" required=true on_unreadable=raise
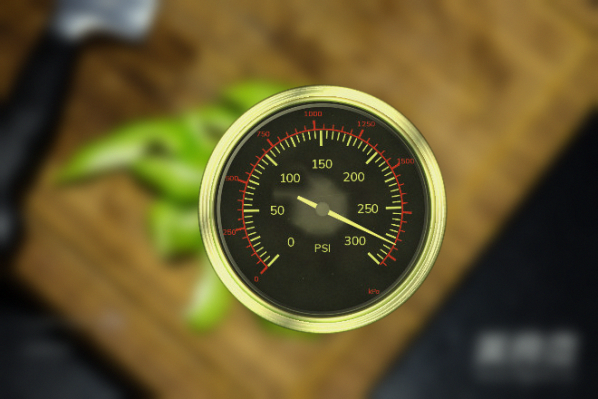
280 psi
